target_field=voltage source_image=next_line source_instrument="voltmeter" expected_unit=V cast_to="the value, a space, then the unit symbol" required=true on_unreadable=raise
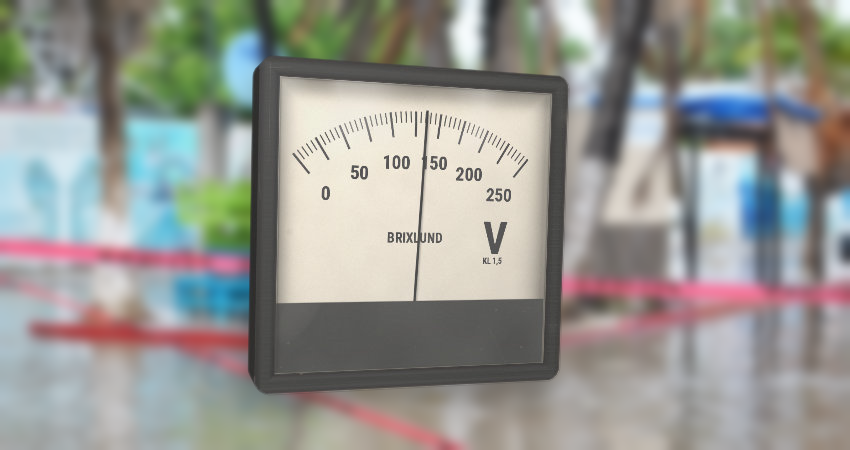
135 V
